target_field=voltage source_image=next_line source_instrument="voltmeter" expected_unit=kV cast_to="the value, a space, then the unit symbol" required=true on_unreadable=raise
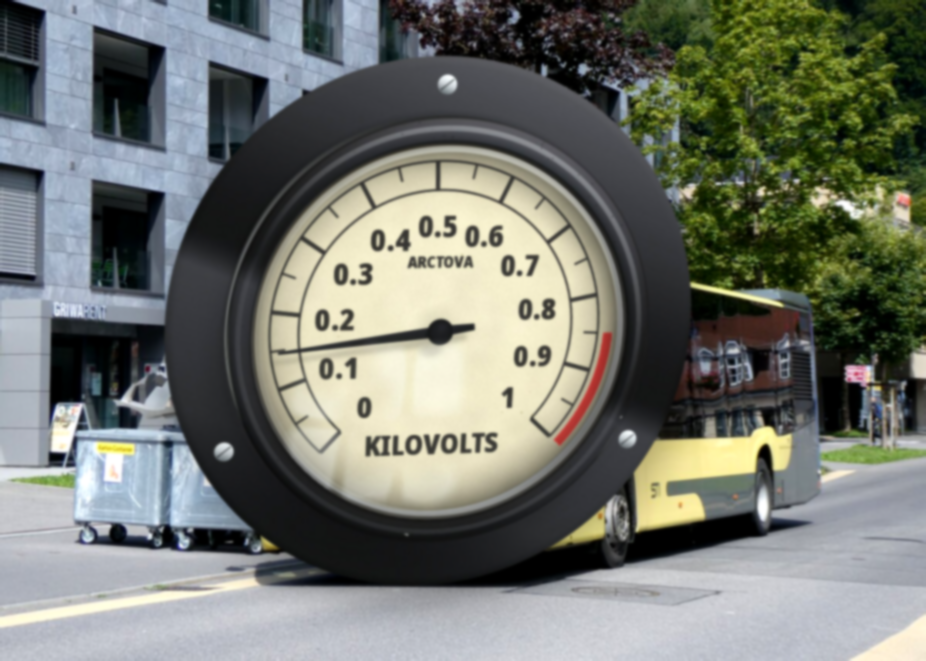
0.15 kV
